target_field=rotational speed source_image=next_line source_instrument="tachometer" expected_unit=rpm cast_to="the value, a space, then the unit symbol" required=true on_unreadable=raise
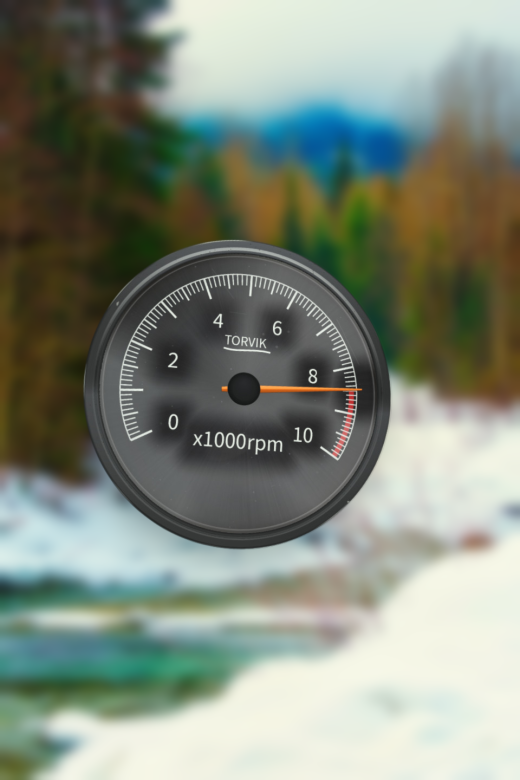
8500 rpm
